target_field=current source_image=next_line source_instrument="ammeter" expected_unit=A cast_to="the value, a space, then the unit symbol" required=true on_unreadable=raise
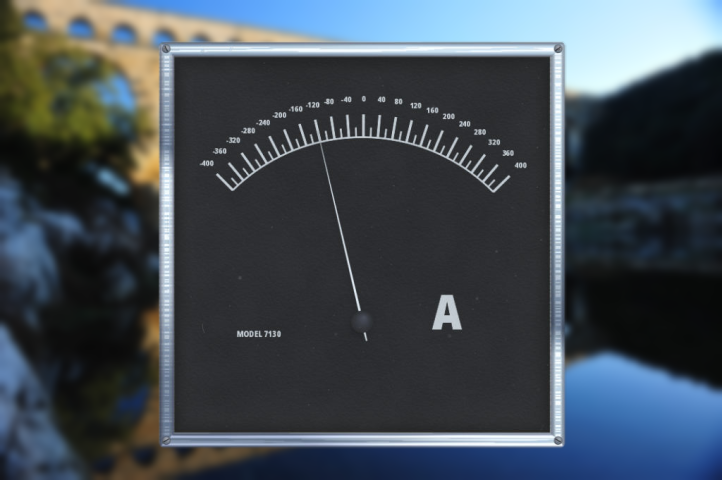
-120 A
